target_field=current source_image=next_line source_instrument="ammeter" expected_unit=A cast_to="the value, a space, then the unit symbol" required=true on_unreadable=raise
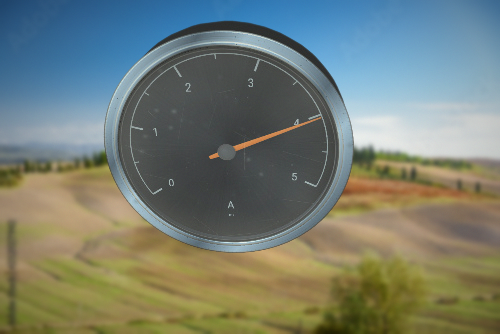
4 A
